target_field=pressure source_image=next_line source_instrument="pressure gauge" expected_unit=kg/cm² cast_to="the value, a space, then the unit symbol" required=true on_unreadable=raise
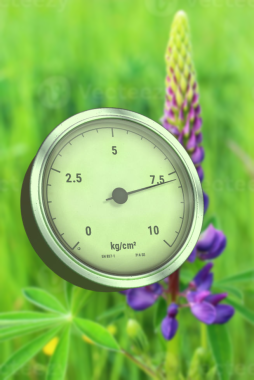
7.75 kg/cm²
